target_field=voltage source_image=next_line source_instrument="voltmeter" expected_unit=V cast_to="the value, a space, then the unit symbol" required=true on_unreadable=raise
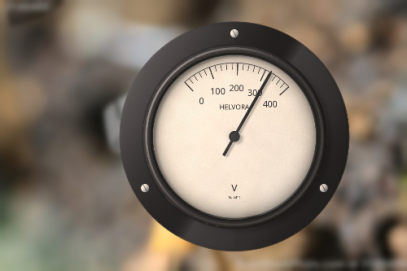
320 V
